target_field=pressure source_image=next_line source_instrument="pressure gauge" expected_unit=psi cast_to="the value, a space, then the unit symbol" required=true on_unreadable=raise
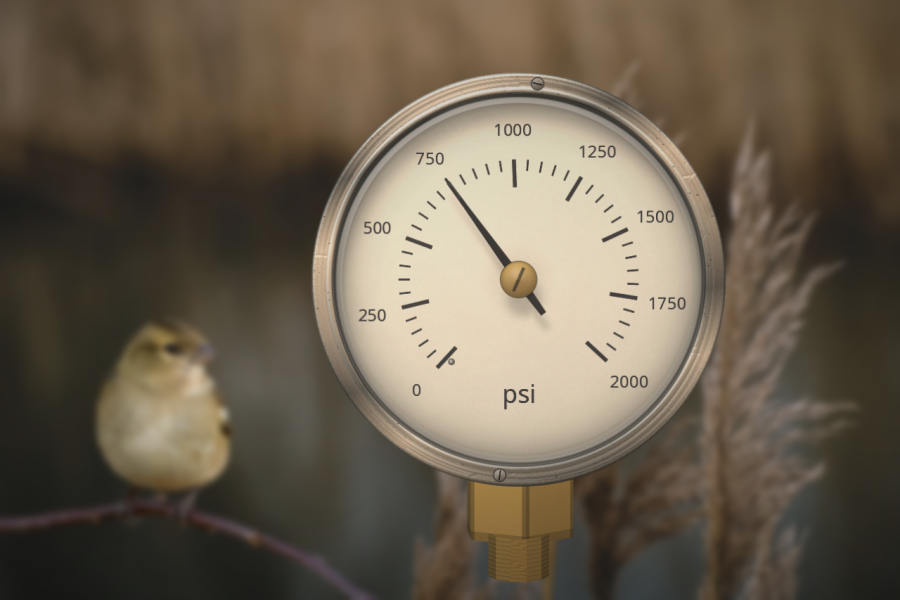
750 psi
